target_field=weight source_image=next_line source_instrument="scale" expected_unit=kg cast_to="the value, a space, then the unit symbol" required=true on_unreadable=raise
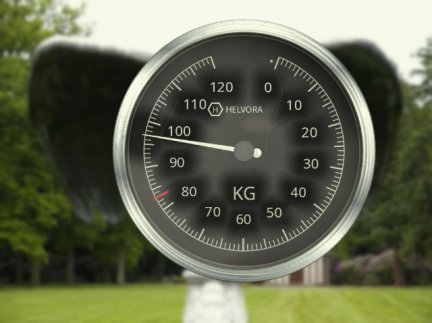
97 kg
